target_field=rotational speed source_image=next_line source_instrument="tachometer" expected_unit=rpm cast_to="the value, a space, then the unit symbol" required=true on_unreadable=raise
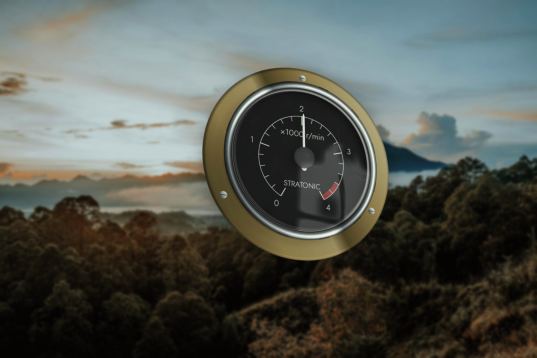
2000 rpm
